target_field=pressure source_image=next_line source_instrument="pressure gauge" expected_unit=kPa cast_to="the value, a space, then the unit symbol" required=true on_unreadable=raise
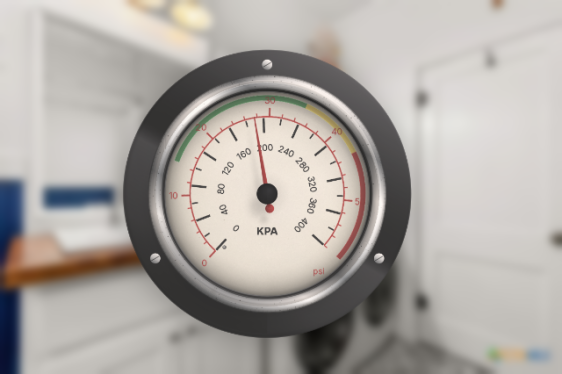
190 kPa
